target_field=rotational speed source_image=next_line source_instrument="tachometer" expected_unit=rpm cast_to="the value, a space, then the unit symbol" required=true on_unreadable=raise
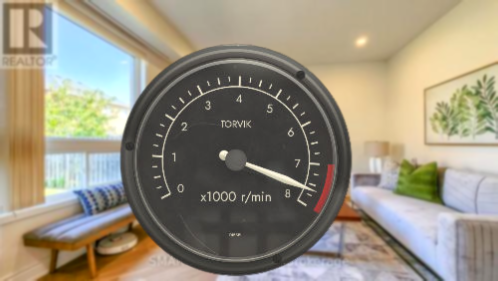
7625 rpm
